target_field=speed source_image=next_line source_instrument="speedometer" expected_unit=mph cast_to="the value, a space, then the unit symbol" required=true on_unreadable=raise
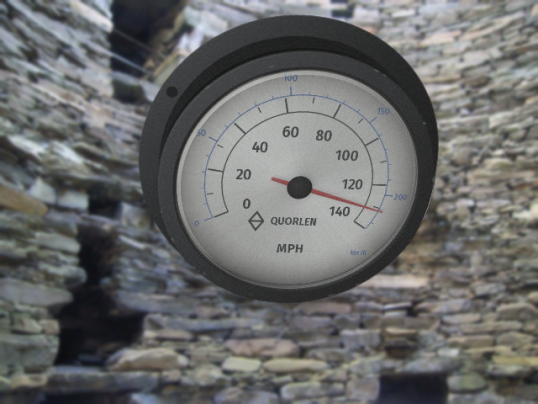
130 mph
